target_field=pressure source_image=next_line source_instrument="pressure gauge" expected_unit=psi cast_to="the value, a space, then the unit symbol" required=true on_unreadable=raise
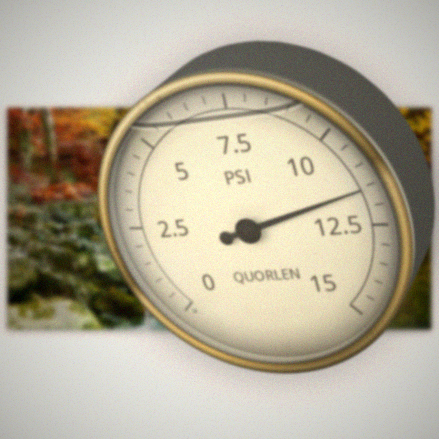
11.5 psi
